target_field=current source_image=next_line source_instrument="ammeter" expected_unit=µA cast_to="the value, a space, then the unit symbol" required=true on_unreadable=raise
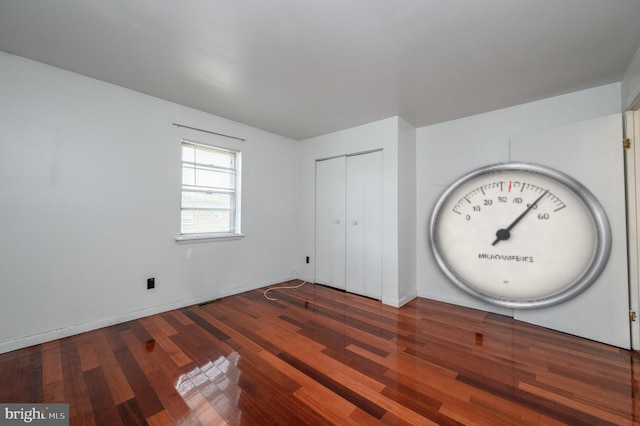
50 µA
